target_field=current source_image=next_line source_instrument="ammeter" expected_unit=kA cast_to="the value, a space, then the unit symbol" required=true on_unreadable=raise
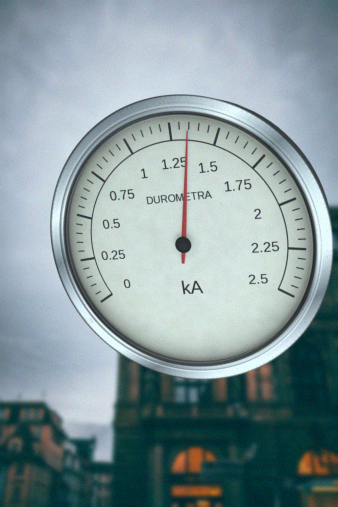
1.35 kA
